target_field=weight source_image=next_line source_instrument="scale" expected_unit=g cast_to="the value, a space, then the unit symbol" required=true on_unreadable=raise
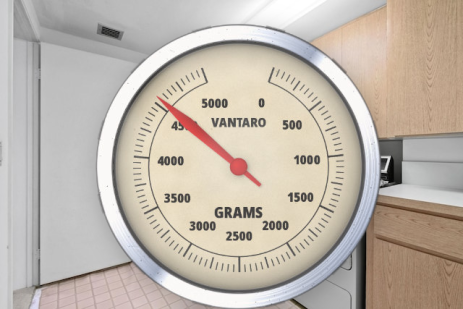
4550 g
